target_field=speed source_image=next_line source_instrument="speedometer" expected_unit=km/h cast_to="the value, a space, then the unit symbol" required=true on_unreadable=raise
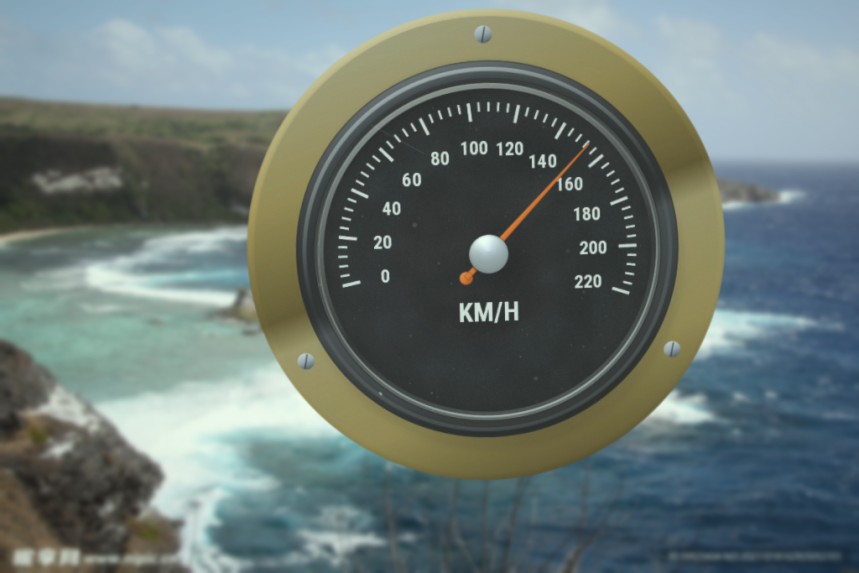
152 km/h
